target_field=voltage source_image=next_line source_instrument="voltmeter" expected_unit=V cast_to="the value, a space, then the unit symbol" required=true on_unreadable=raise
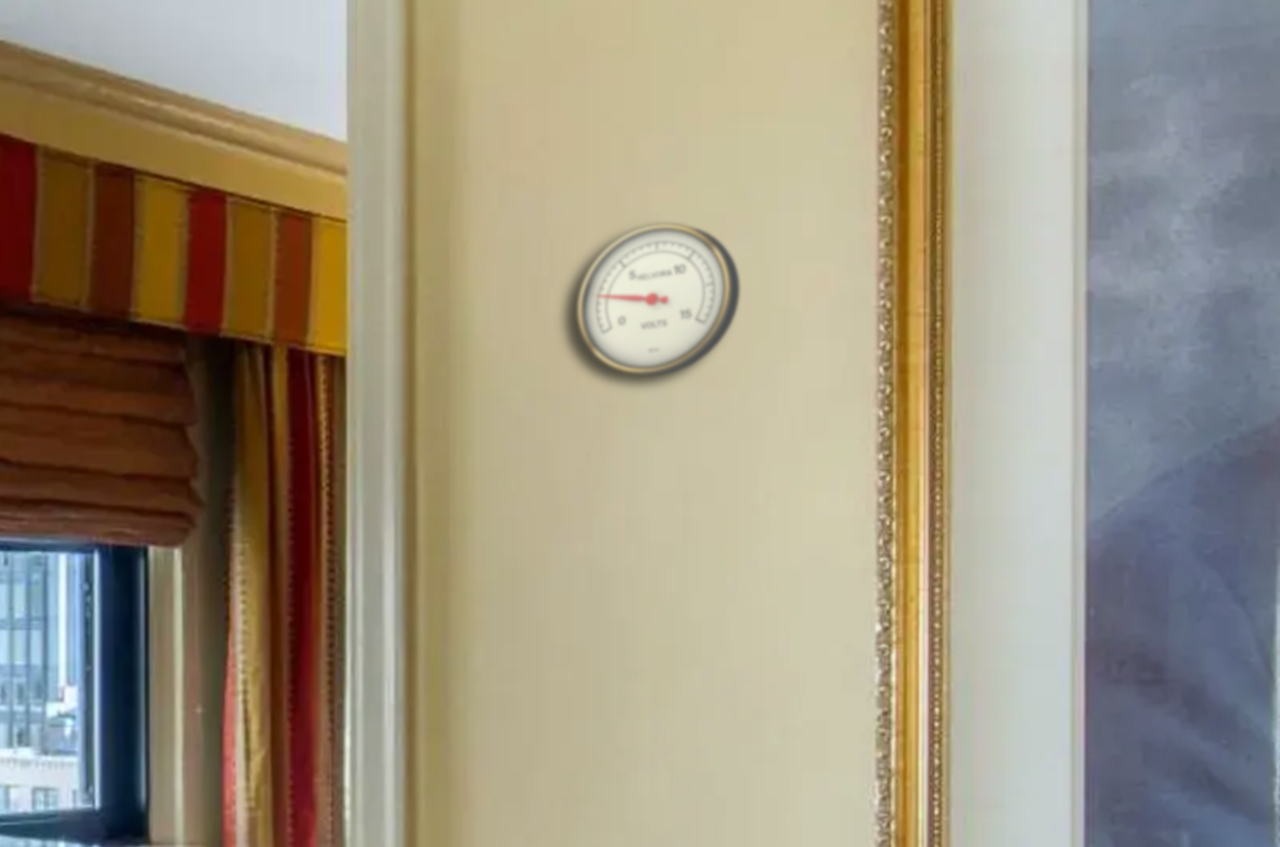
2.5 V
